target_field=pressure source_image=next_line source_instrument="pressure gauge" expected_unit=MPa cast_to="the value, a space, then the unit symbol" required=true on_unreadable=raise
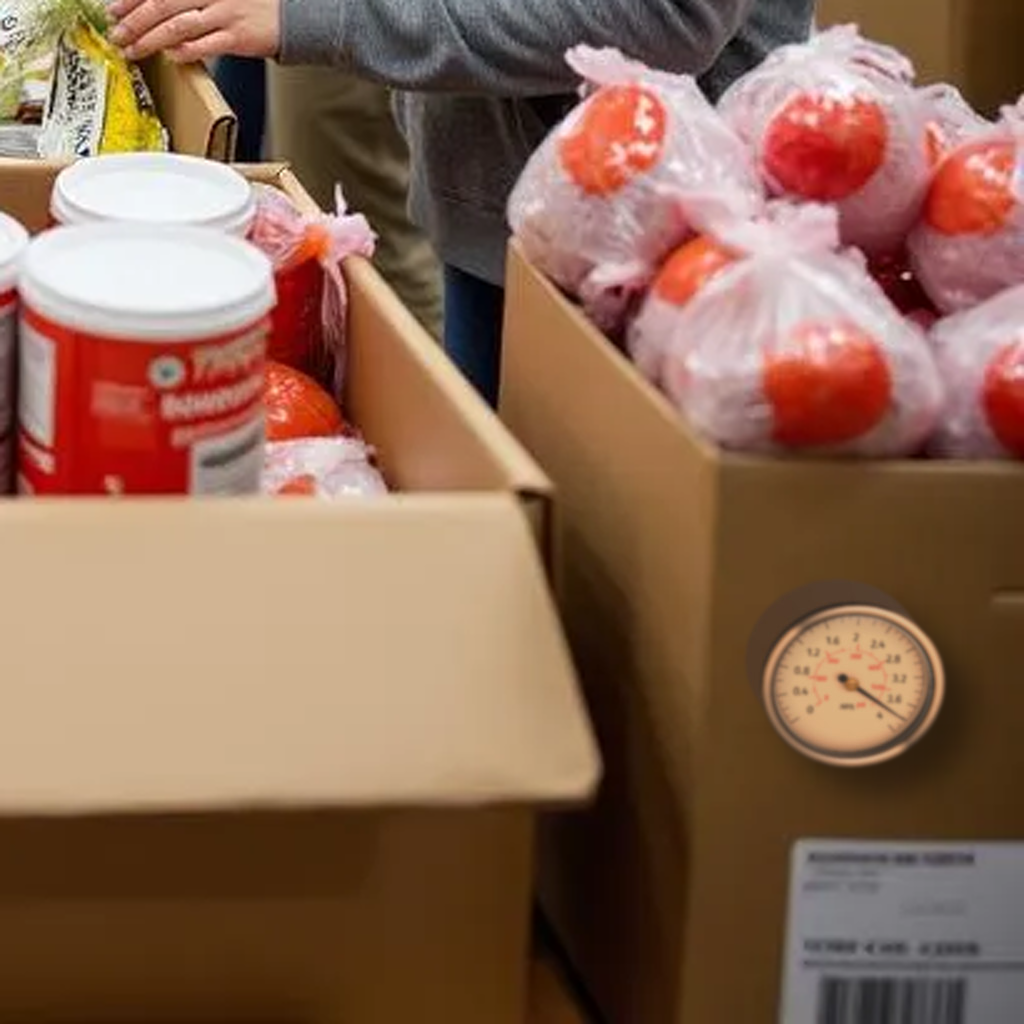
3.8 MPa
